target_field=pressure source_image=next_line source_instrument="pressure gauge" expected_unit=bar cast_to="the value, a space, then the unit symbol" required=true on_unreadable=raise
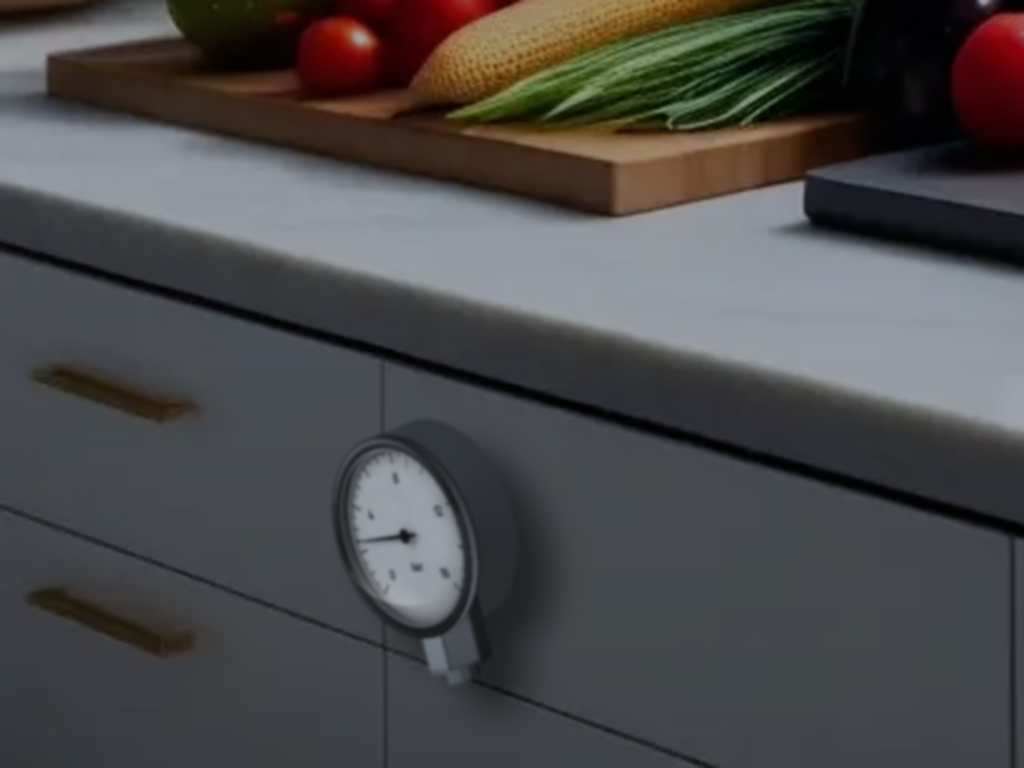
2.5 bar
